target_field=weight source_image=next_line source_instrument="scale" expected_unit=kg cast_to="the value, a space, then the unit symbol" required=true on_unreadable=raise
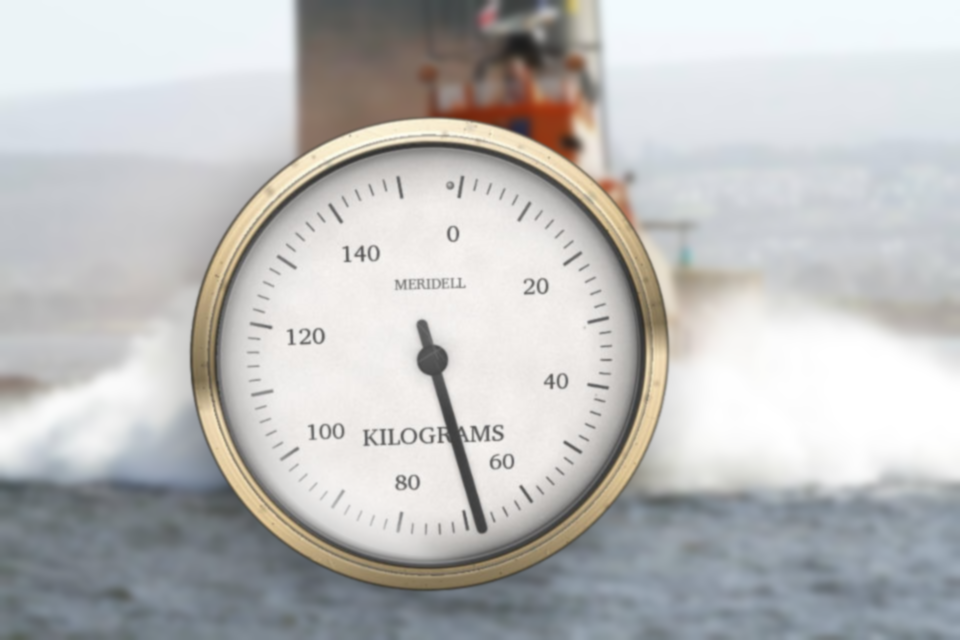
68 kg
